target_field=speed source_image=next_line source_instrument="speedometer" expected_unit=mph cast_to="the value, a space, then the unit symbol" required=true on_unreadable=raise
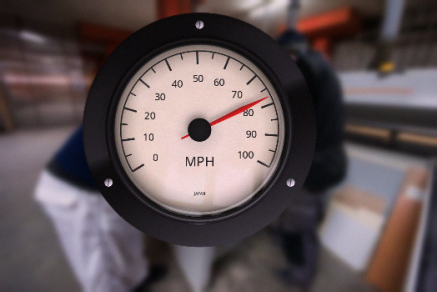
77.5 mph
